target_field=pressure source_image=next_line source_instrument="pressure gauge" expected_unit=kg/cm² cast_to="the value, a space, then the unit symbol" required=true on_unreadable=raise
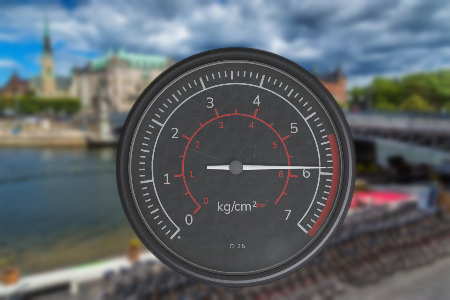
5.9 kg/cm²
